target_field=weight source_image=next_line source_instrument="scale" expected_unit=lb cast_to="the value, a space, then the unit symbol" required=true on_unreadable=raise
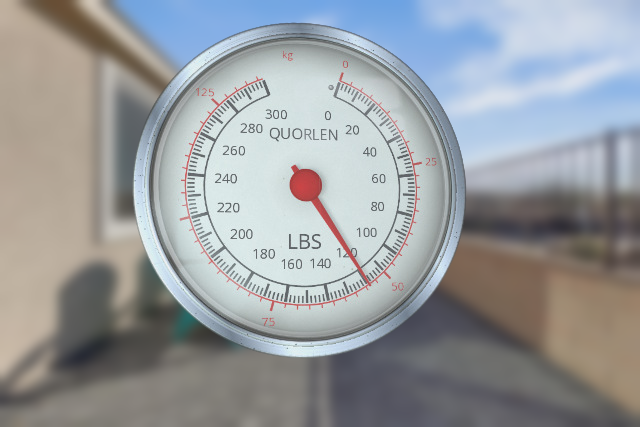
120 lb
